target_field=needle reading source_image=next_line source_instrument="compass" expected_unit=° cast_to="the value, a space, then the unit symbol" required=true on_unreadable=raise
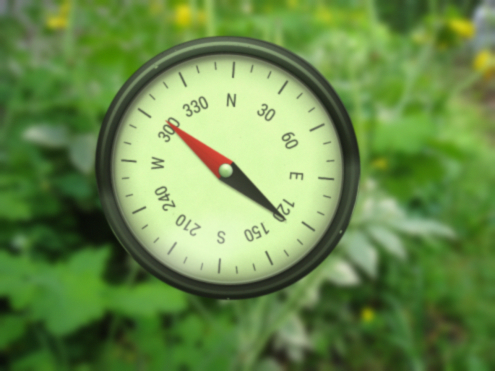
305 °
